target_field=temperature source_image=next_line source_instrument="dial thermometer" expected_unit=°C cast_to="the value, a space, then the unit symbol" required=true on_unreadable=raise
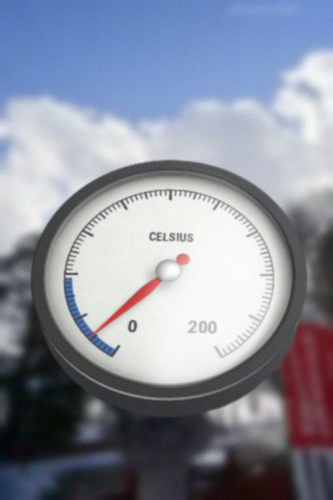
10 °C
